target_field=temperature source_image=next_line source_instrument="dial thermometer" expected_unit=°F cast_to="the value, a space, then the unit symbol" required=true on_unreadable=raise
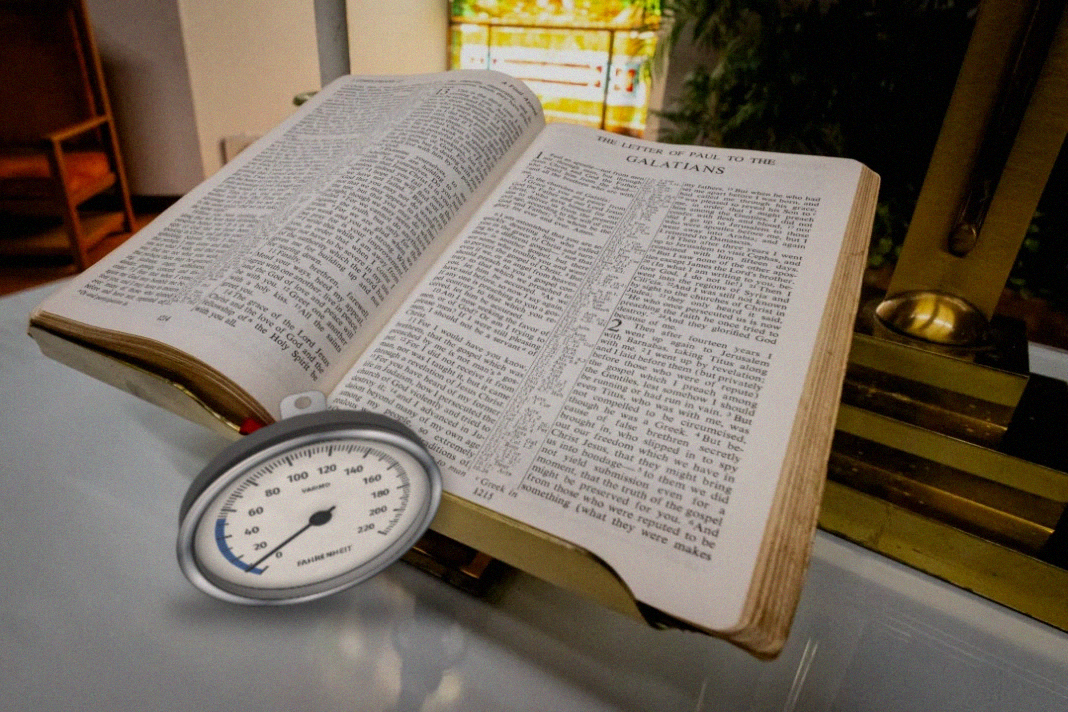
10 °F
